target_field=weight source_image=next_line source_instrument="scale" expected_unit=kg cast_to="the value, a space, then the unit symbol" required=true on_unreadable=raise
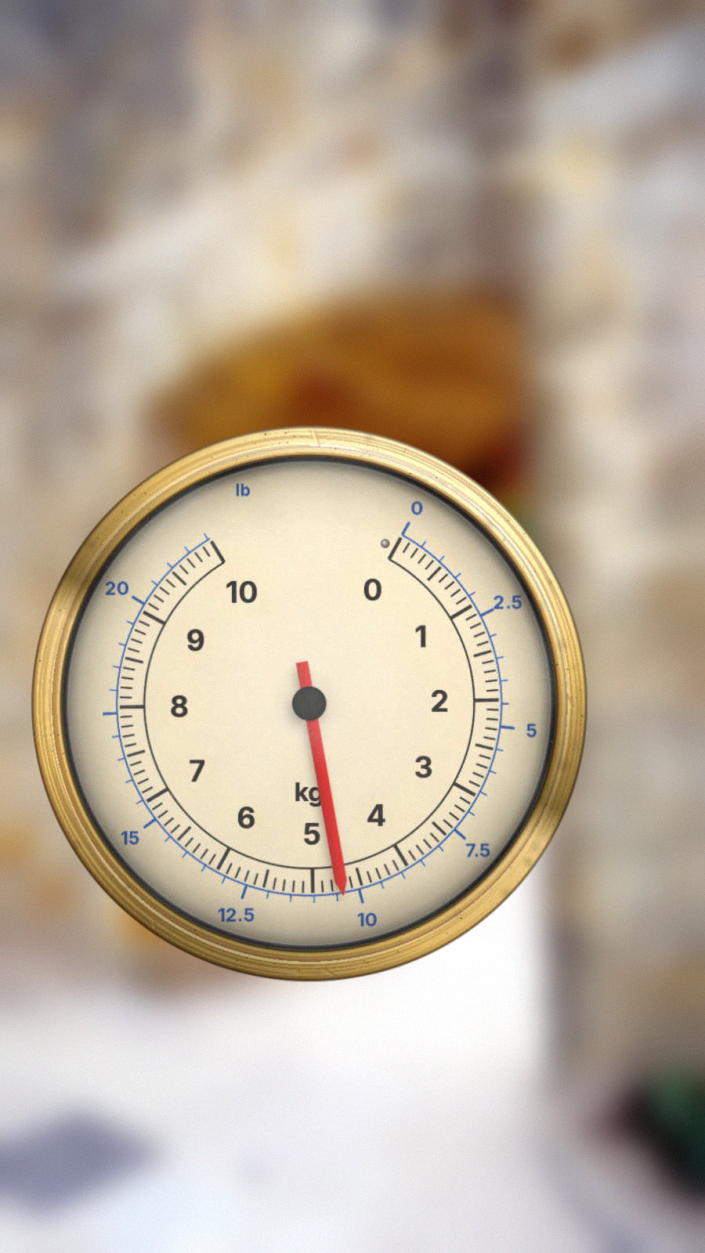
4.7 kg
